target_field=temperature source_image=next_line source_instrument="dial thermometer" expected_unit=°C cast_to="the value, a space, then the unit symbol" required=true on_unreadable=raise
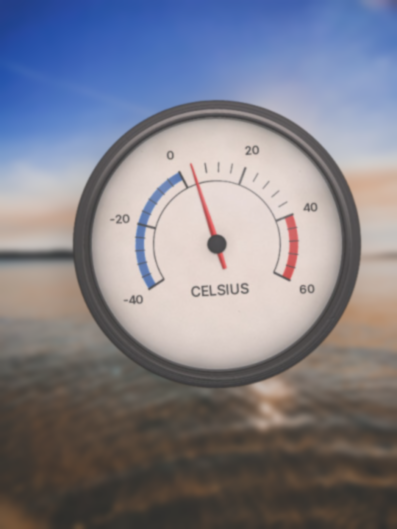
4 °C
